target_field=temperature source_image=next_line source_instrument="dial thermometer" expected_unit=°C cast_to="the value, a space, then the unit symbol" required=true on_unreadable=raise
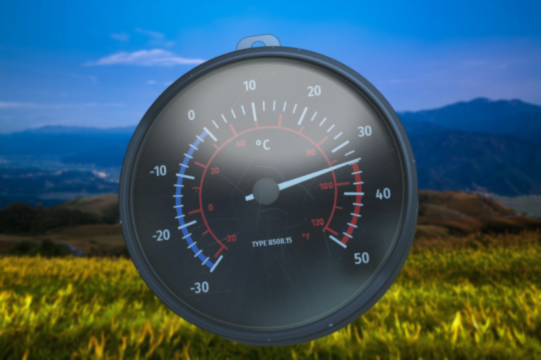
34 °C
